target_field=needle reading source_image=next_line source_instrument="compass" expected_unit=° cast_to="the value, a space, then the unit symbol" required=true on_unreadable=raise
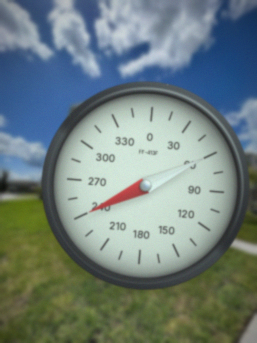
240 °
